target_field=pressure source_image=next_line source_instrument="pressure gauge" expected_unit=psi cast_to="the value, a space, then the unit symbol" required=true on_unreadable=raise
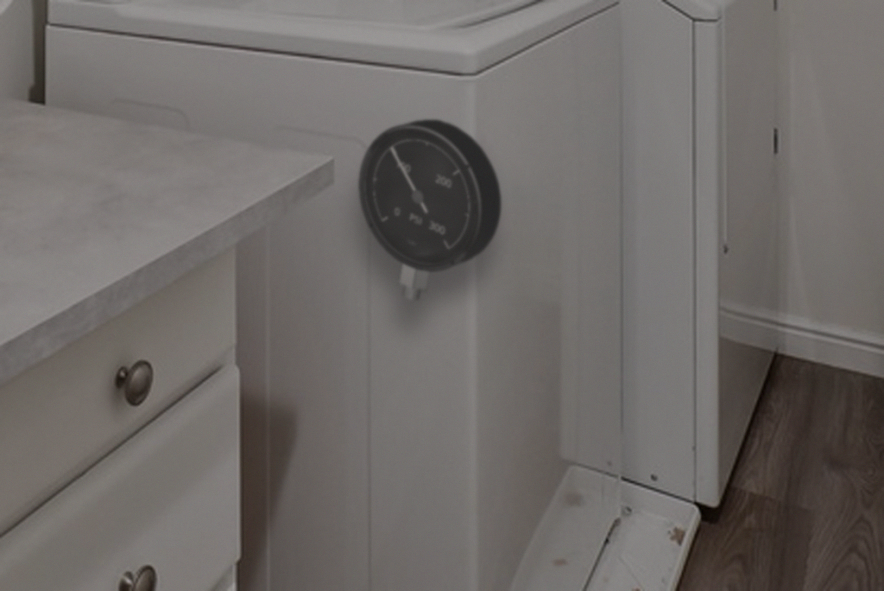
100 psi
